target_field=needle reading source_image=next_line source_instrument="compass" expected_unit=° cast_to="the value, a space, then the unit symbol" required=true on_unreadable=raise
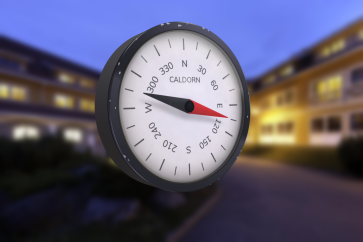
105 °
